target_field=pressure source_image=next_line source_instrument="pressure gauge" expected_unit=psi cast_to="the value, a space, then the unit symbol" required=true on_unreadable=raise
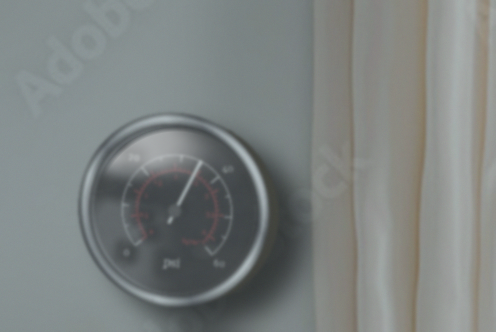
35 psi
